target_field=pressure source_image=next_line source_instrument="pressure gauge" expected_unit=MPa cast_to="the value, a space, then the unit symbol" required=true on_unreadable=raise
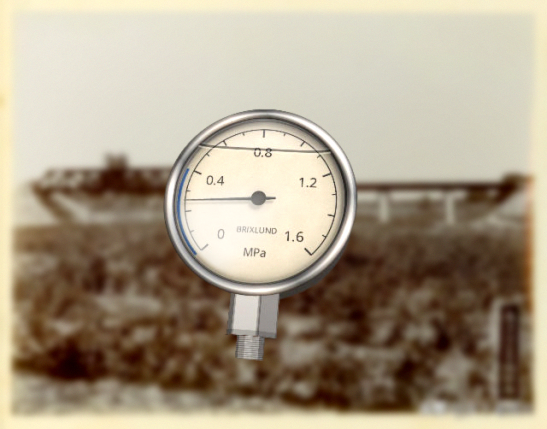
0.25 MPa
